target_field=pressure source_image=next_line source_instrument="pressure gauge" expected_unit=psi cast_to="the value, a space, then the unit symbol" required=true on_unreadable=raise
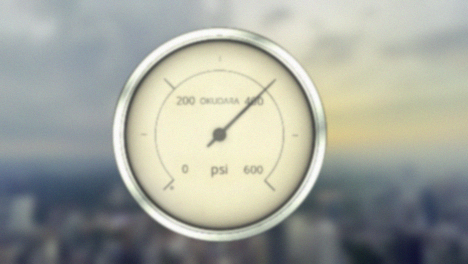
400 psi
